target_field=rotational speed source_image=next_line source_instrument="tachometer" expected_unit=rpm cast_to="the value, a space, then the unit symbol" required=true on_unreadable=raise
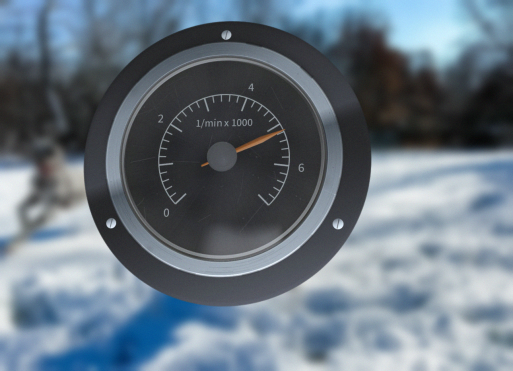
5200 rpm
